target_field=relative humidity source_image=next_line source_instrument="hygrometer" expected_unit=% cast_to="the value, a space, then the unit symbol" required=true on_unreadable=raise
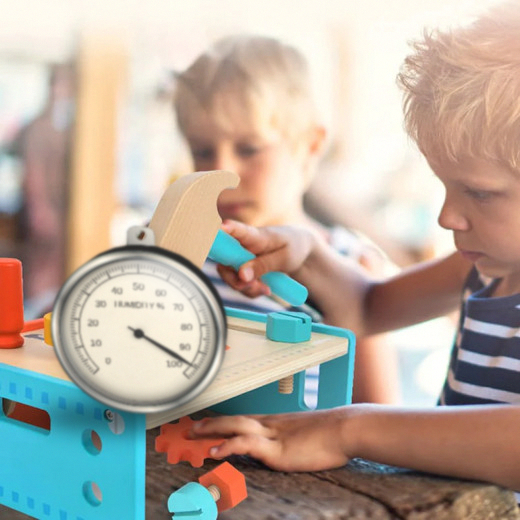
95 %
